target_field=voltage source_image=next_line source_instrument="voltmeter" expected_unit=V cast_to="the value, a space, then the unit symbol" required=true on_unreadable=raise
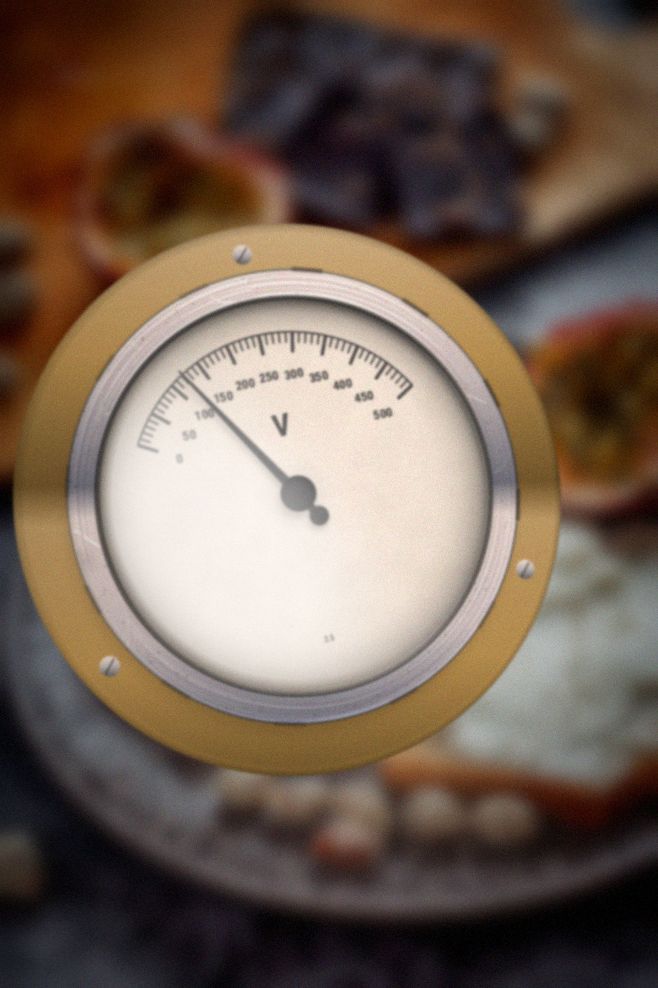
120 V
